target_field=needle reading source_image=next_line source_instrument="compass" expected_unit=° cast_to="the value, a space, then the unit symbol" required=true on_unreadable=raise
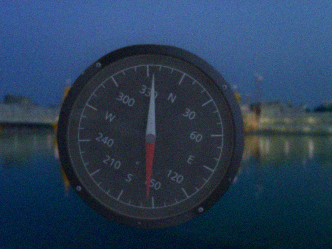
155 °
